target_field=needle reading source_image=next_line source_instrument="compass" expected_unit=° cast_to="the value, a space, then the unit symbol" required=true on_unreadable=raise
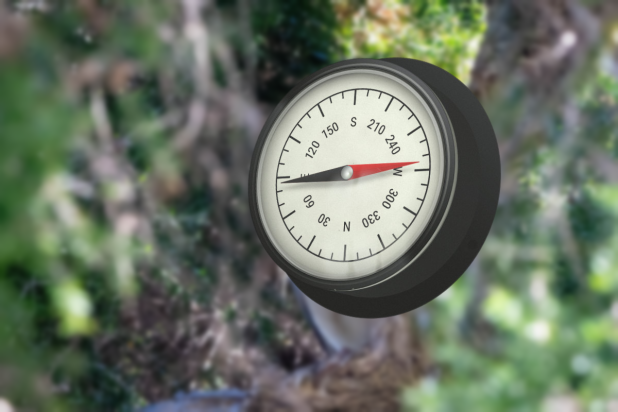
265 °
